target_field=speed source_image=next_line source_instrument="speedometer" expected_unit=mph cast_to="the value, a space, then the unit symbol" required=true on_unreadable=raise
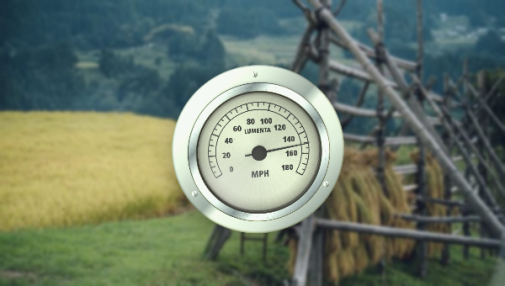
150 mph
